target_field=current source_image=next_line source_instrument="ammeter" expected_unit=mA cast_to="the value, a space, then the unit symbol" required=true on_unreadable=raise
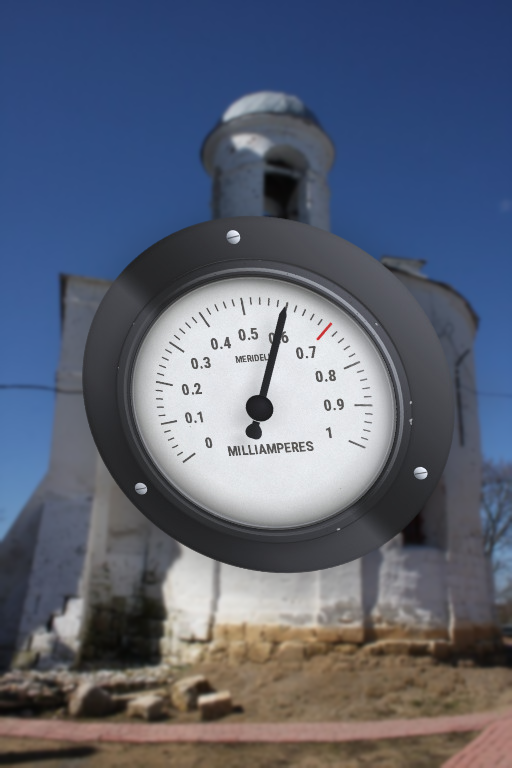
0.6 mA
